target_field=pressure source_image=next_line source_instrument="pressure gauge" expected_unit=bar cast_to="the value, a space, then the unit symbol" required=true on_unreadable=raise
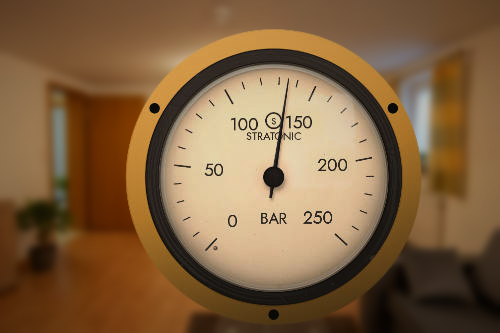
135 bar
